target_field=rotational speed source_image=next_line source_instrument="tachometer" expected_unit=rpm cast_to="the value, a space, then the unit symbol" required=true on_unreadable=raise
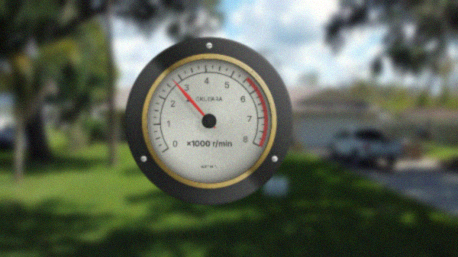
2750 rpm
